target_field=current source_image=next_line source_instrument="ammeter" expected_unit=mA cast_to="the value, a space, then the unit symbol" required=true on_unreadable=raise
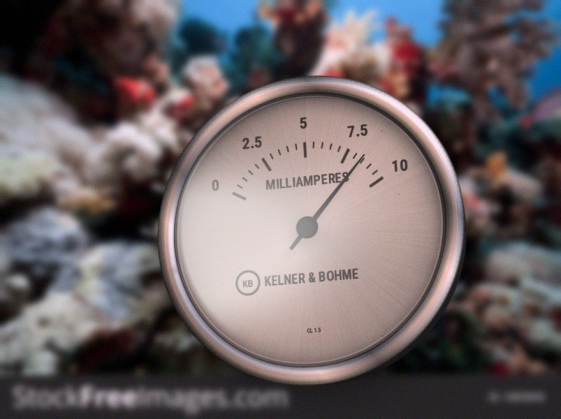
8.5 mA
